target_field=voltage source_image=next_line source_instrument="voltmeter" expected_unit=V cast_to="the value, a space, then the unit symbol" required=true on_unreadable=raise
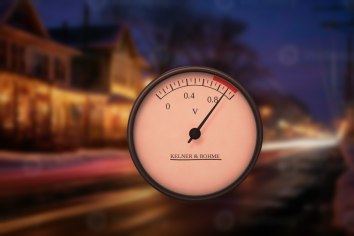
0.9 V
